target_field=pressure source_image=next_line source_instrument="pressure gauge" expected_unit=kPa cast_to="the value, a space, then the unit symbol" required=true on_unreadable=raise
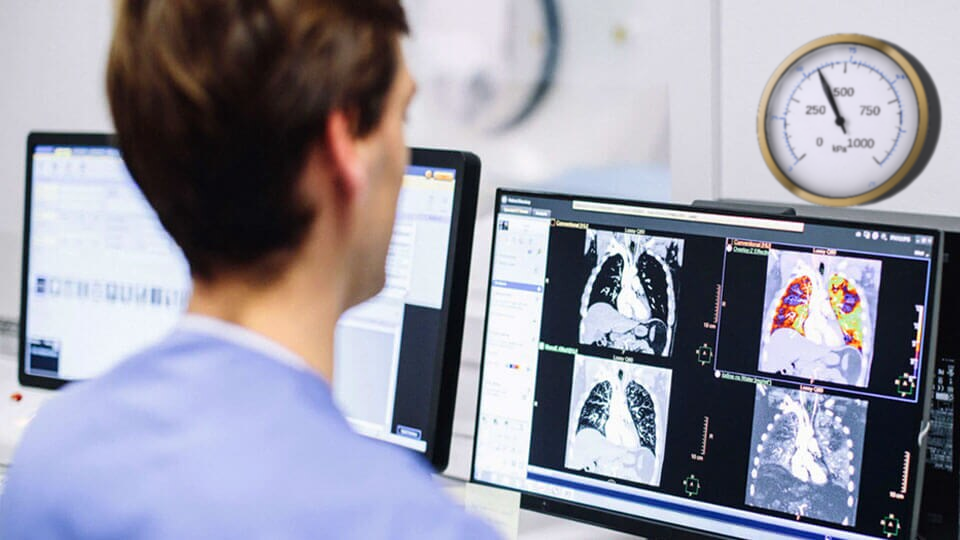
400 kPa
